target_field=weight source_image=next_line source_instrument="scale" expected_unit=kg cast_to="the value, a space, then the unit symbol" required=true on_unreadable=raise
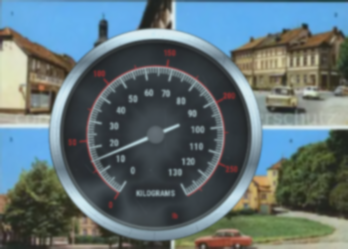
15 kg
